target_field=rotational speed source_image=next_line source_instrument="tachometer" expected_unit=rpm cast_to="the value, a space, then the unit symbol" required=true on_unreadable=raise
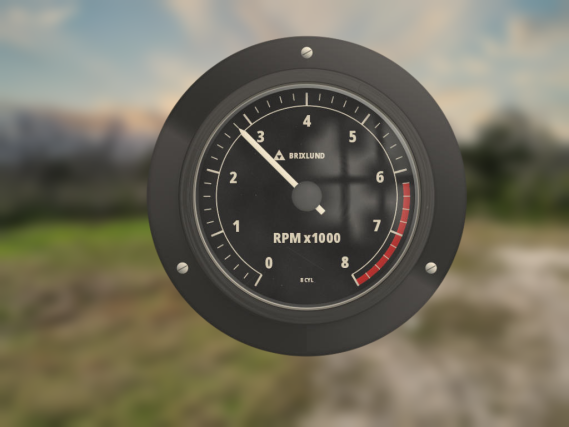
2800 rpm
